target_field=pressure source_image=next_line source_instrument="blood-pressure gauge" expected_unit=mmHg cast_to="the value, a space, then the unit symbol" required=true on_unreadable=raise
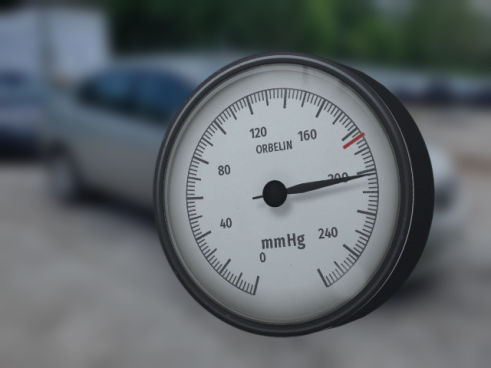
202 mmHg
